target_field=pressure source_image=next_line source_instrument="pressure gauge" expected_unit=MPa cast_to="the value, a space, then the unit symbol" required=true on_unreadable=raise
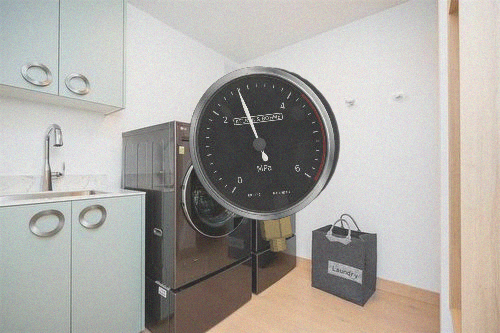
2.8 MPa
